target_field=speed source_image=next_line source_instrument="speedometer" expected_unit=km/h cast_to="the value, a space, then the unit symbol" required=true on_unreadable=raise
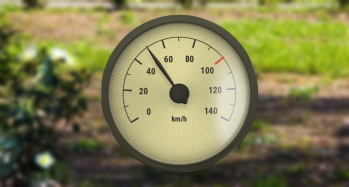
50 km/h
